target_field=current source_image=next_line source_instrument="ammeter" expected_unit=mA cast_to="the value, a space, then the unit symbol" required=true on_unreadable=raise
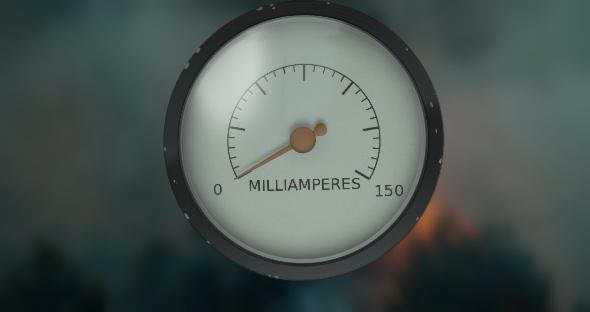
0 mA
